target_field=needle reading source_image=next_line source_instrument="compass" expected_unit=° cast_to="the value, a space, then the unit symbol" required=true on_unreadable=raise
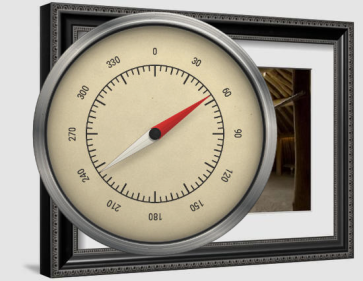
55 °
